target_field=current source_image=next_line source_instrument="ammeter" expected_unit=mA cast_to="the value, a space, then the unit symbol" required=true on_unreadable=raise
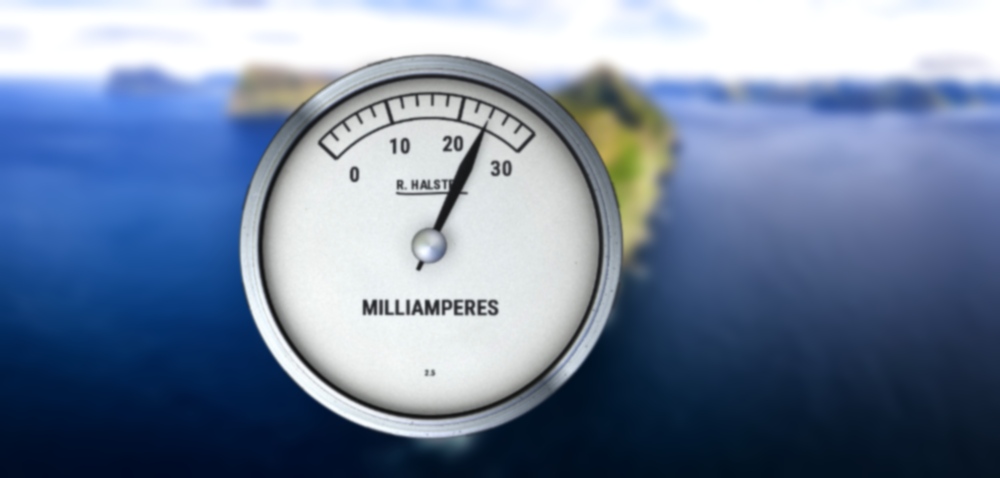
24 mA
